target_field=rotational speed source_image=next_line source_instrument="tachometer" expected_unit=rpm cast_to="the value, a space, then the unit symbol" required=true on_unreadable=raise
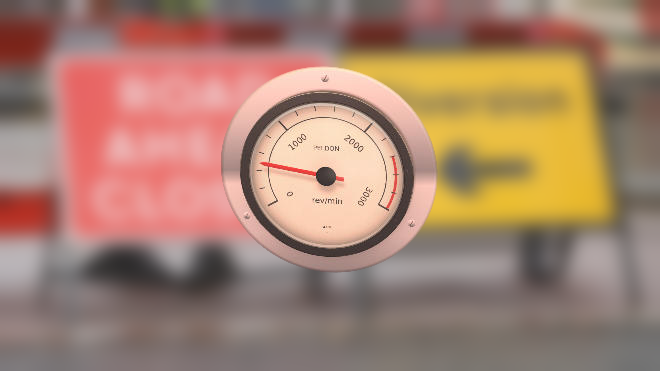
500 rpm
